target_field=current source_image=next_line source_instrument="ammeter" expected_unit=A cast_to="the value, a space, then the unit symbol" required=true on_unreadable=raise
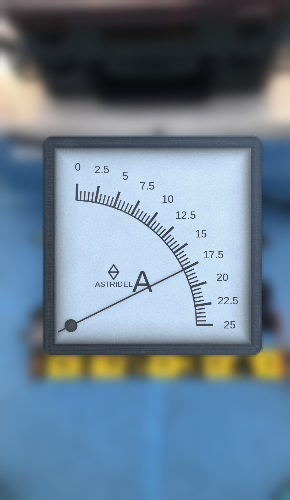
17.5 A
